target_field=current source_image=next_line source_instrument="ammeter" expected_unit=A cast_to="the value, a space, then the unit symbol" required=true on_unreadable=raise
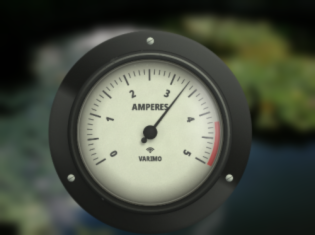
3.3 A
